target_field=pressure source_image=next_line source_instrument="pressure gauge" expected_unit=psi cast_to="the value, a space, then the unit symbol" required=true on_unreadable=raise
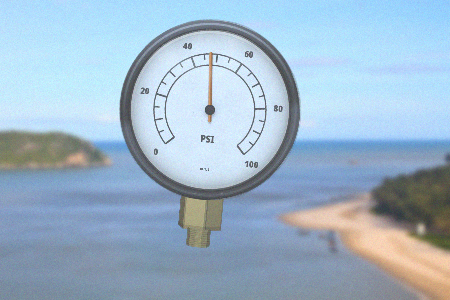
47.5 psi
